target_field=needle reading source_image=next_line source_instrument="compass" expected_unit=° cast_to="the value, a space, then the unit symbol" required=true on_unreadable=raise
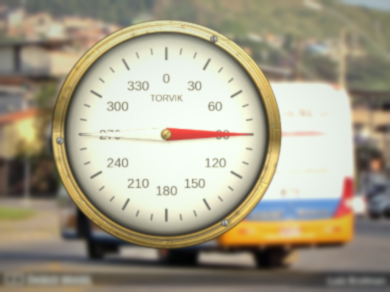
90 °
